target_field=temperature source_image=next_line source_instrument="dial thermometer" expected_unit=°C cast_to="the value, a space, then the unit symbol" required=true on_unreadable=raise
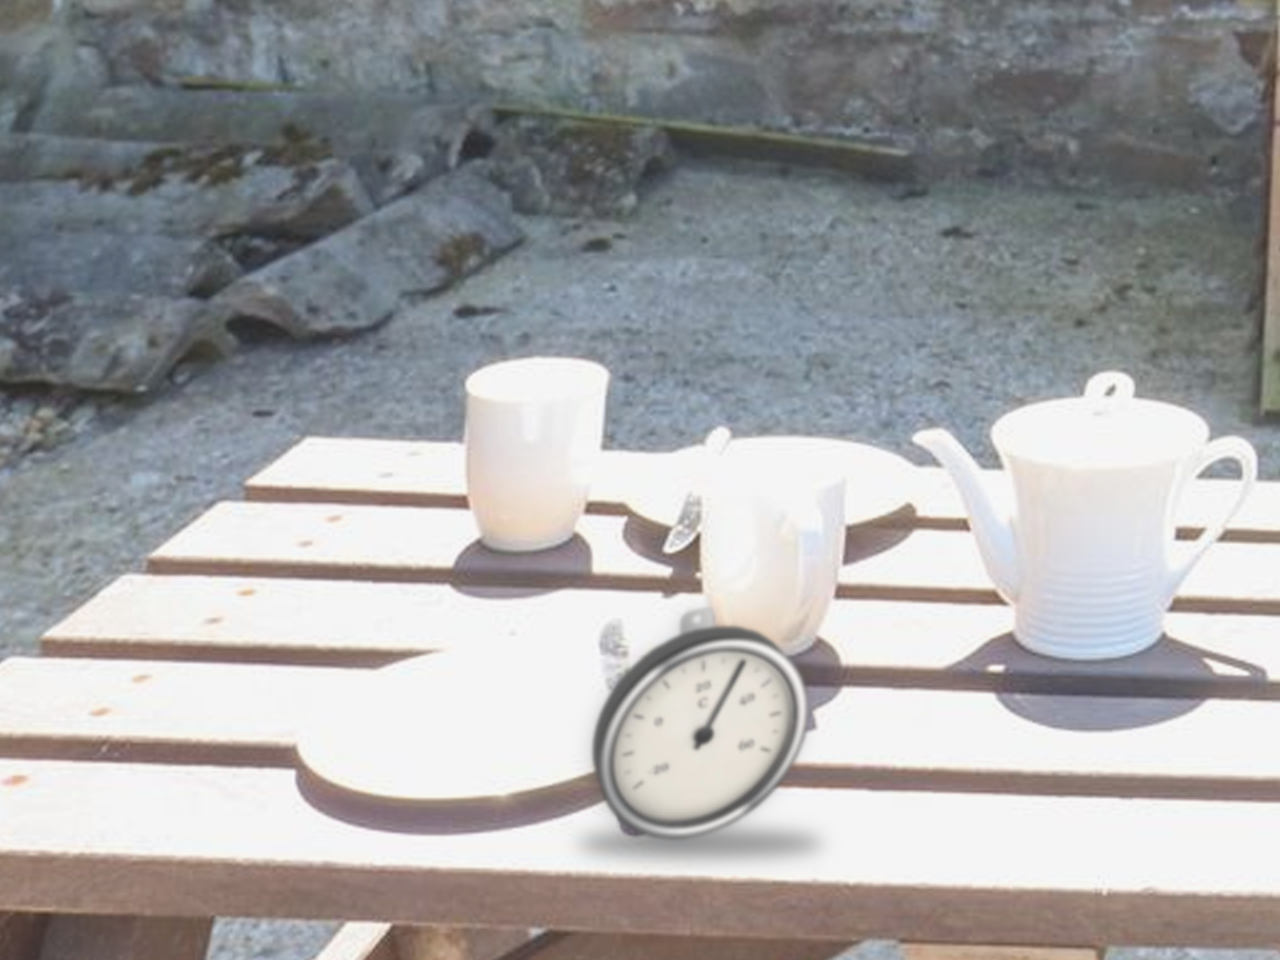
30 °C
